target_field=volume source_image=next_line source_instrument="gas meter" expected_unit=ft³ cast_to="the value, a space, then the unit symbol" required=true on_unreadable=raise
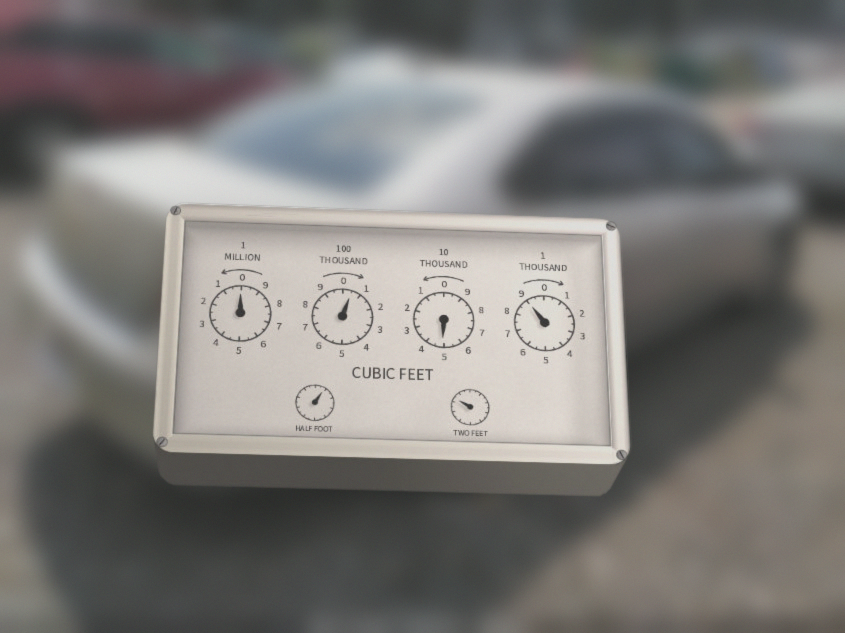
4900 ft³
